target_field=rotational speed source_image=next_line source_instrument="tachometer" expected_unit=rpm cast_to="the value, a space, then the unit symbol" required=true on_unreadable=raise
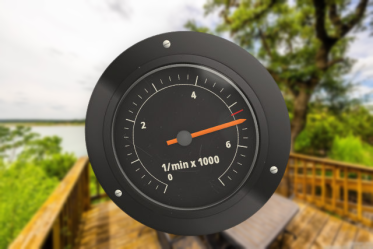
5400 rpm
